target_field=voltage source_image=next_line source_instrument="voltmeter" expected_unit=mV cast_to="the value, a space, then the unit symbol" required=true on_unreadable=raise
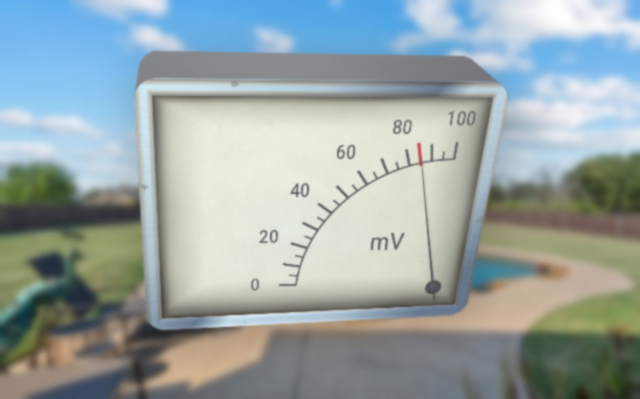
85 mV
